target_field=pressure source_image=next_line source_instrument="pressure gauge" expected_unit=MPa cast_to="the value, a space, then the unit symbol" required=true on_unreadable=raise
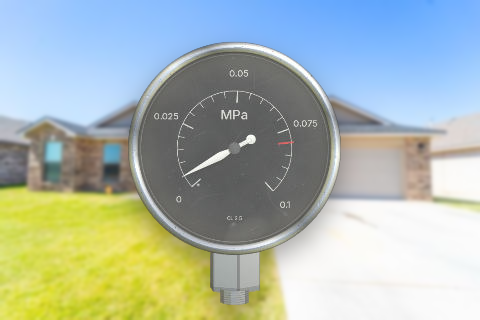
0.005 MPa
